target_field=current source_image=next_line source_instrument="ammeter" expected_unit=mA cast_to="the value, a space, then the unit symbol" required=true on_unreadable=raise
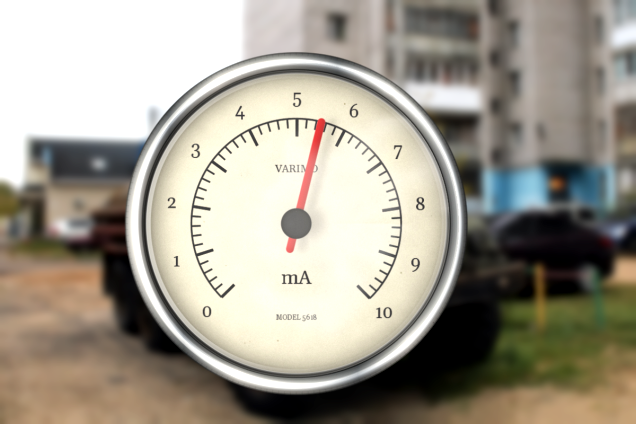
5.5 mA
